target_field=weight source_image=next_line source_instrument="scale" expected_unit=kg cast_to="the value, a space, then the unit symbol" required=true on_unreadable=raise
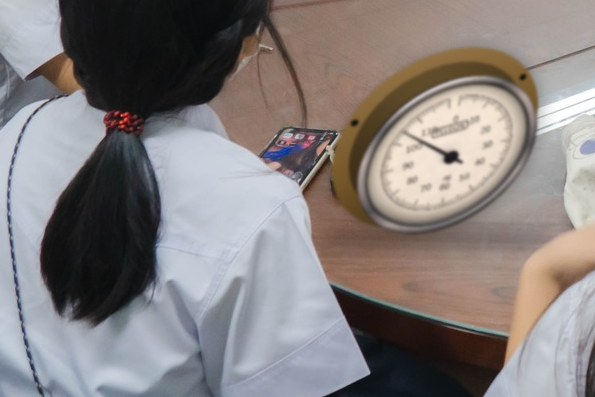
105 kg
